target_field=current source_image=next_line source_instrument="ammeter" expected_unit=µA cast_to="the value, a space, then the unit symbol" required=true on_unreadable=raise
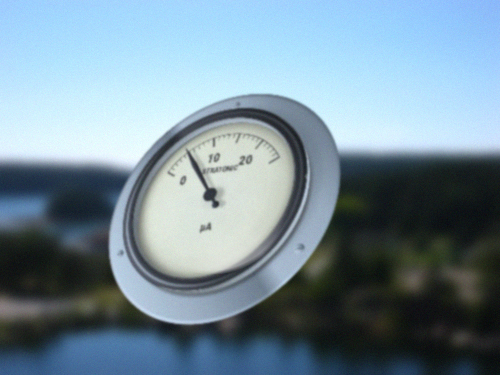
5 µA
